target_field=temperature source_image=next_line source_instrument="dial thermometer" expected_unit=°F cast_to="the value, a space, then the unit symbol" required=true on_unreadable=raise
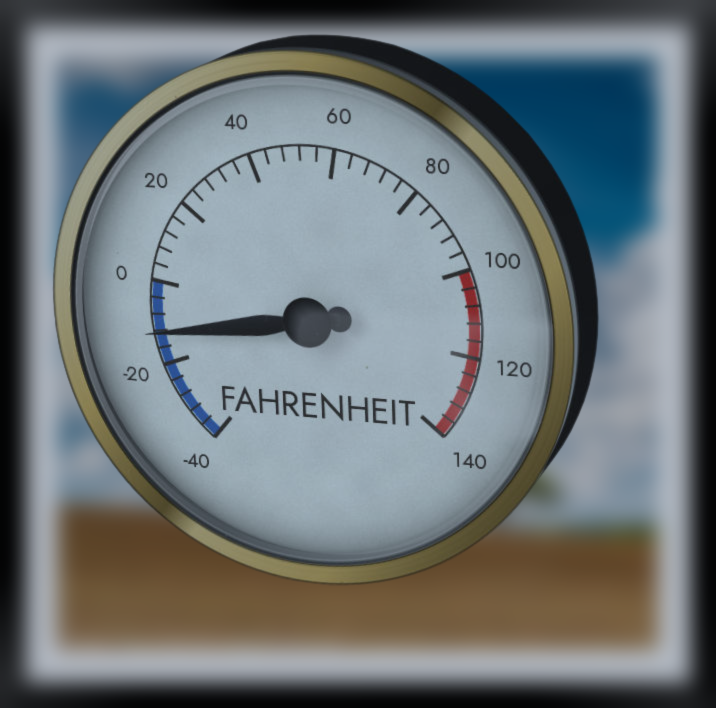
-12 °F
